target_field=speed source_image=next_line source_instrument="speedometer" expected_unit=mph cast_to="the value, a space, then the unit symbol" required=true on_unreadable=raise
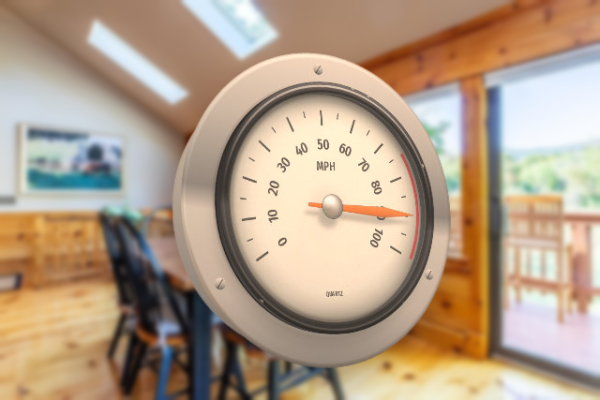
90 mph
